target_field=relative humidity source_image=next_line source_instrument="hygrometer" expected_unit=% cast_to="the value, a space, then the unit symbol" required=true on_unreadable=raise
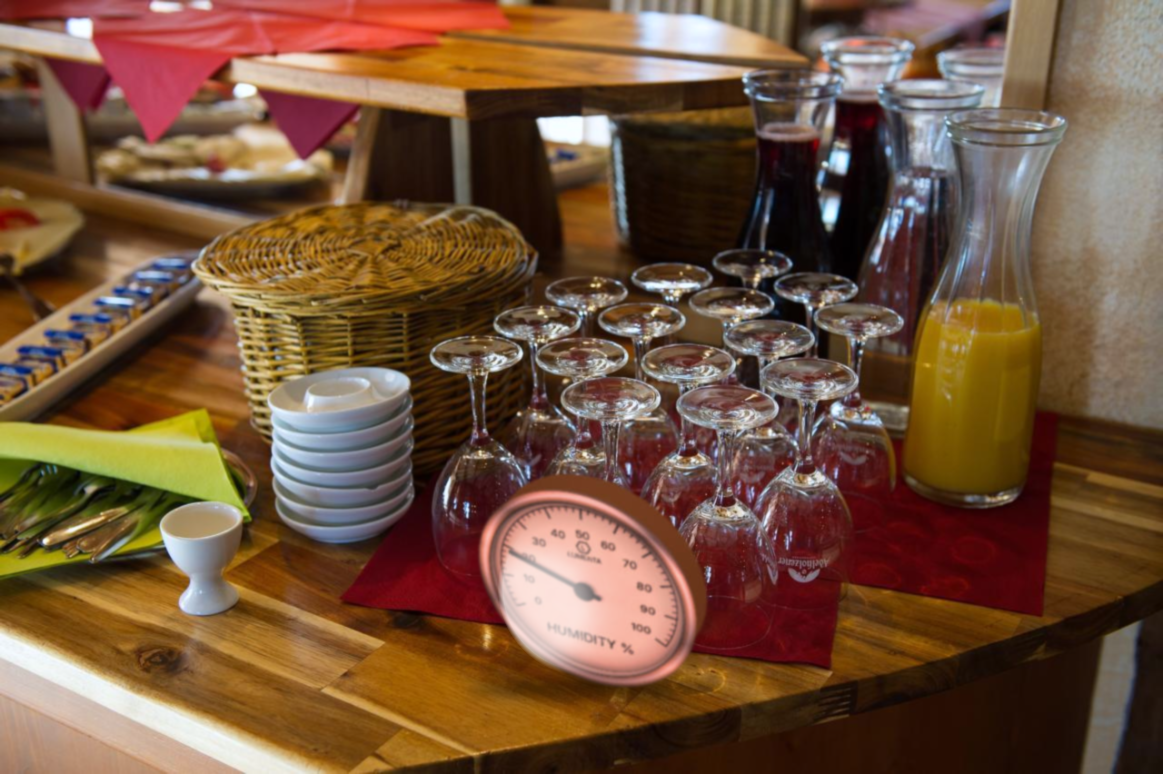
20 %
